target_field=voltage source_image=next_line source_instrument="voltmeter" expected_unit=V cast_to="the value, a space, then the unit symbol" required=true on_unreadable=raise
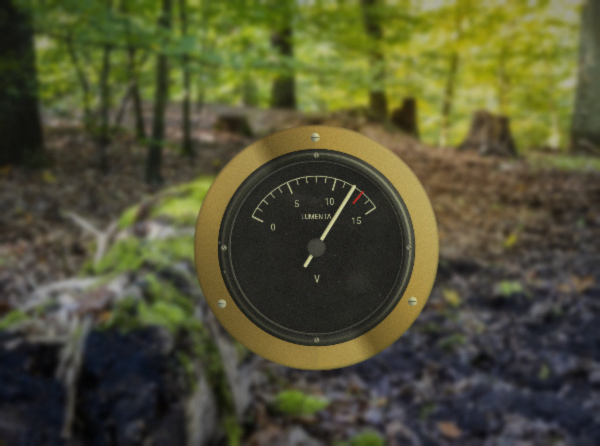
12 V
